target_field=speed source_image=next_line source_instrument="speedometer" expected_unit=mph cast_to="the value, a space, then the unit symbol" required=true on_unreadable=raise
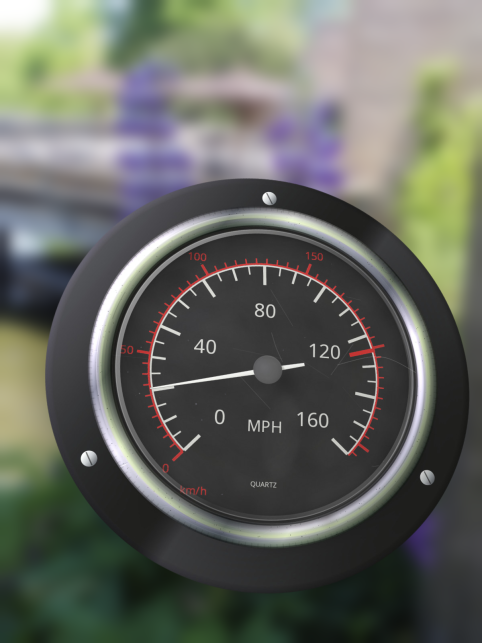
20 mph
